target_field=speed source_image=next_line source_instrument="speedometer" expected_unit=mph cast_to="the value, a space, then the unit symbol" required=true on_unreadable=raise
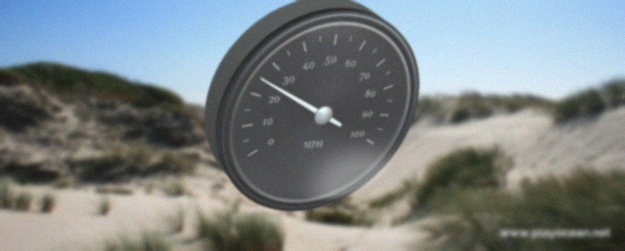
25 mph
